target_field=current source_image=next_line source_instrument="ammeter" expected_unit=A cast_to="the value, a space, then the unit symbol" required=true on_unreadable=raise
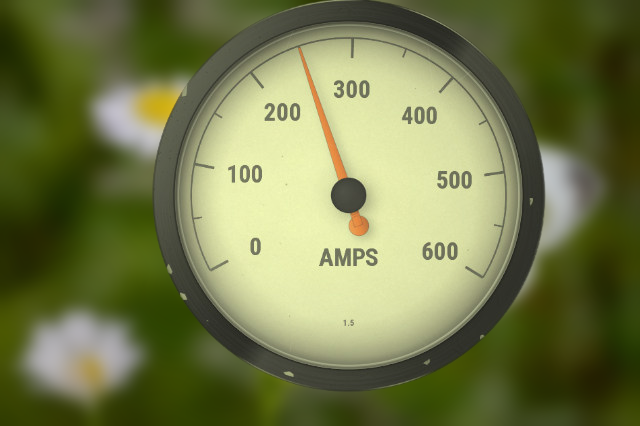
250 A
